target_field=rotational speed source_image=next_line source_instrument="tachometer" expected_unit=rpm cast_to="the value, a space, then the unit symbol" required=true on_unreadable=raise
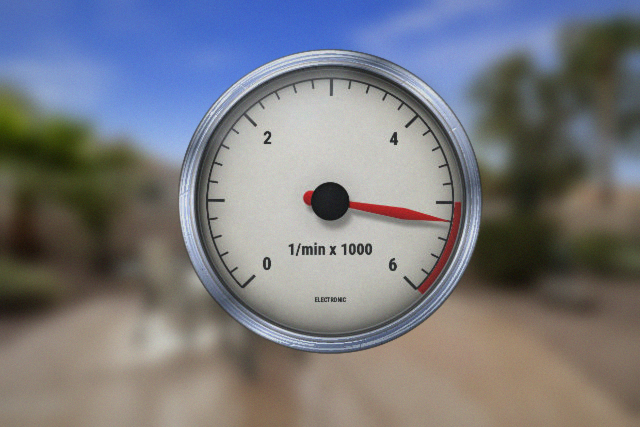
5200 rpm
